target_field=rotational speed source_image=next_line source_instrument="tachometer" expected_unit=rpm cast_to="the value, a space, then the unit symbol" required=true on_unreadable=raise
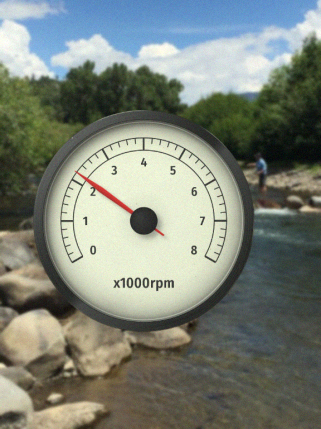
2200 rpm
